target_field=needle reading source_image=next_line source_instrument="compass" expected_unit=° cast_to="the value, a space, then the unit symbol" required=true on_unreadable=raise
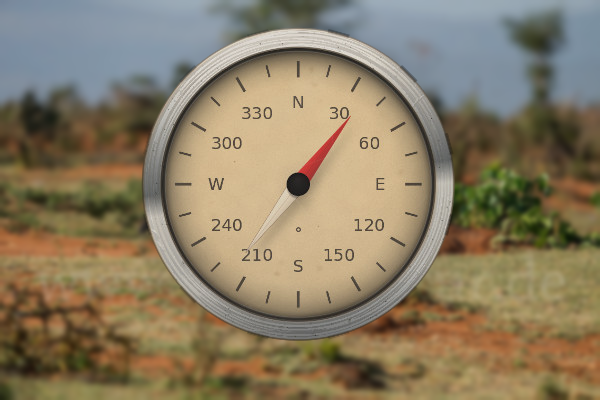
37.5 °
